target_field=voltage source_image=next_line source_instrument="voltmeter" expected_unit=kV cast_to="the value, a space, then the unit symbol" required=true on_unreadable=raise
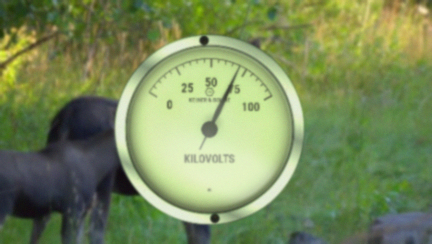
70 kV
